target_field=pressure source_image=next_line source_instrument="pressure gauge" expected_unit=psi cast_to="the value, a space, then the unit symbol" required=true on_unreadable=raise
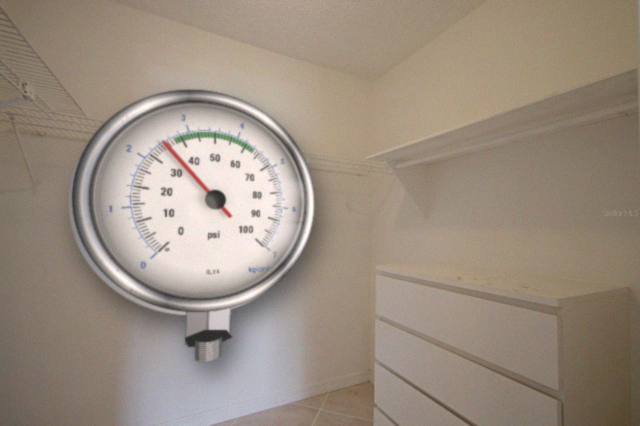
35 psi
